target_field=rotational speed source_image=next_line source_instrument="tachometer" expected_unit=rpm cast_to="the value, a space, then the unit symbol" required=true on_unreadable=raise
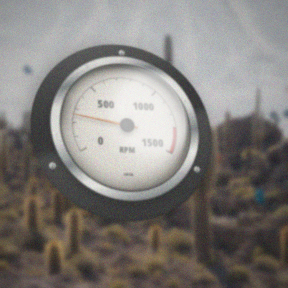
250 rpm
